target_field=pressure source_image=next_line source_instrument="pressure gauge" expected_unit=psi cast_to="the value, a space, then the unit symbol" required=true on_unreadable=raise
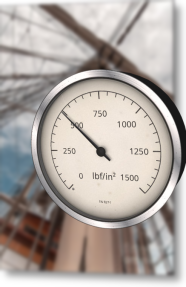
500 psi
